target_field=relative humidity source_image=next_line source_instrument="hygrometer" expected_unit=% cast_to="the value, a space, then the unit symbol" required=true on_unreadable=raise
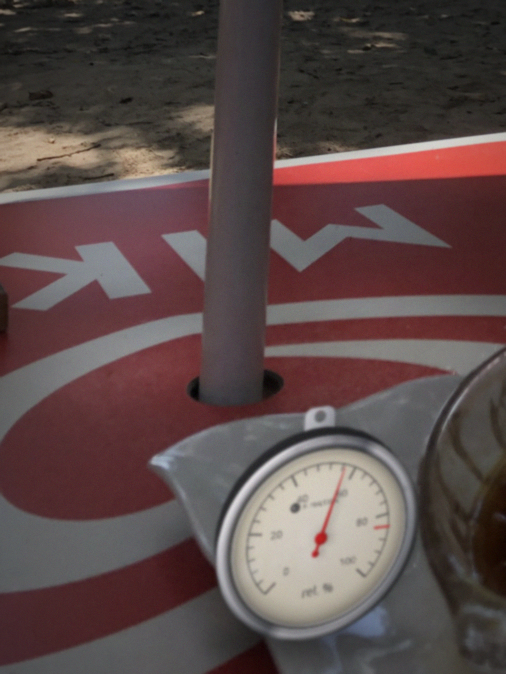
56 %
